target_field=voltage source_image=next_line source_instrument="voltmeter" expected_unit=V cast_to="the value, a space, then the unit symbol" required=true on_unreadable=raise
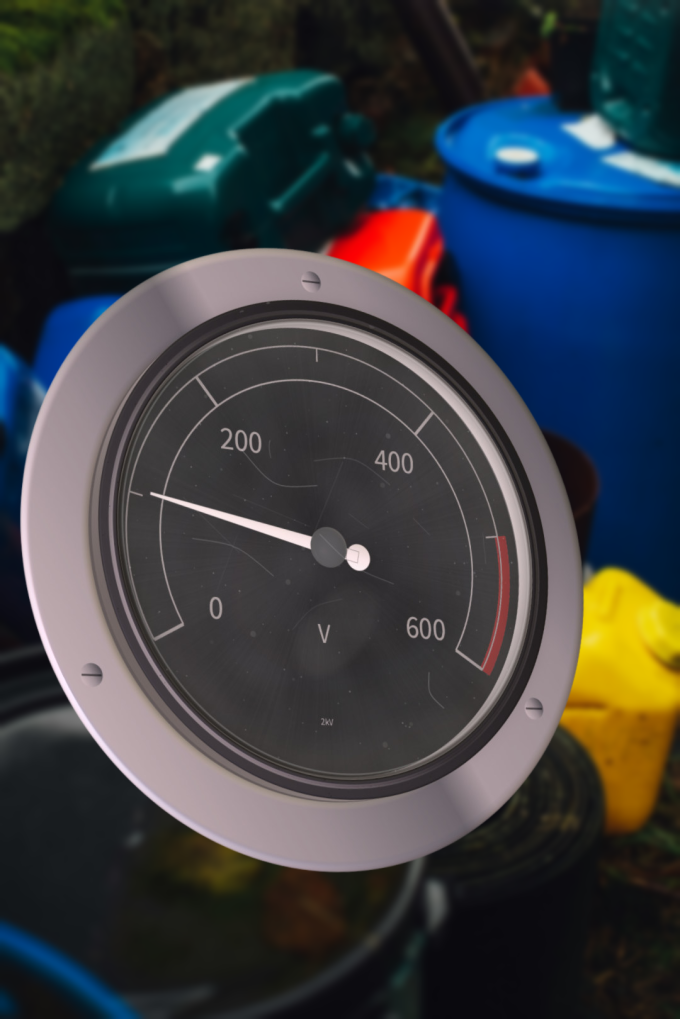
100 V
